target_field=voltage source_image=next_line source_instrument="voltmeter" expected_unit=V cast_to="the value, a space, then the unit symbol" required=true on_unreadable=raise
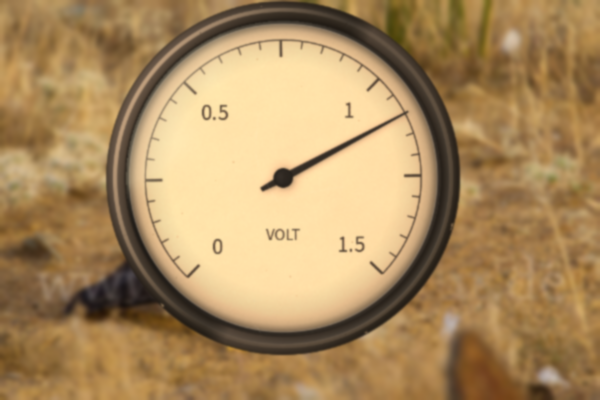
1.1 V
